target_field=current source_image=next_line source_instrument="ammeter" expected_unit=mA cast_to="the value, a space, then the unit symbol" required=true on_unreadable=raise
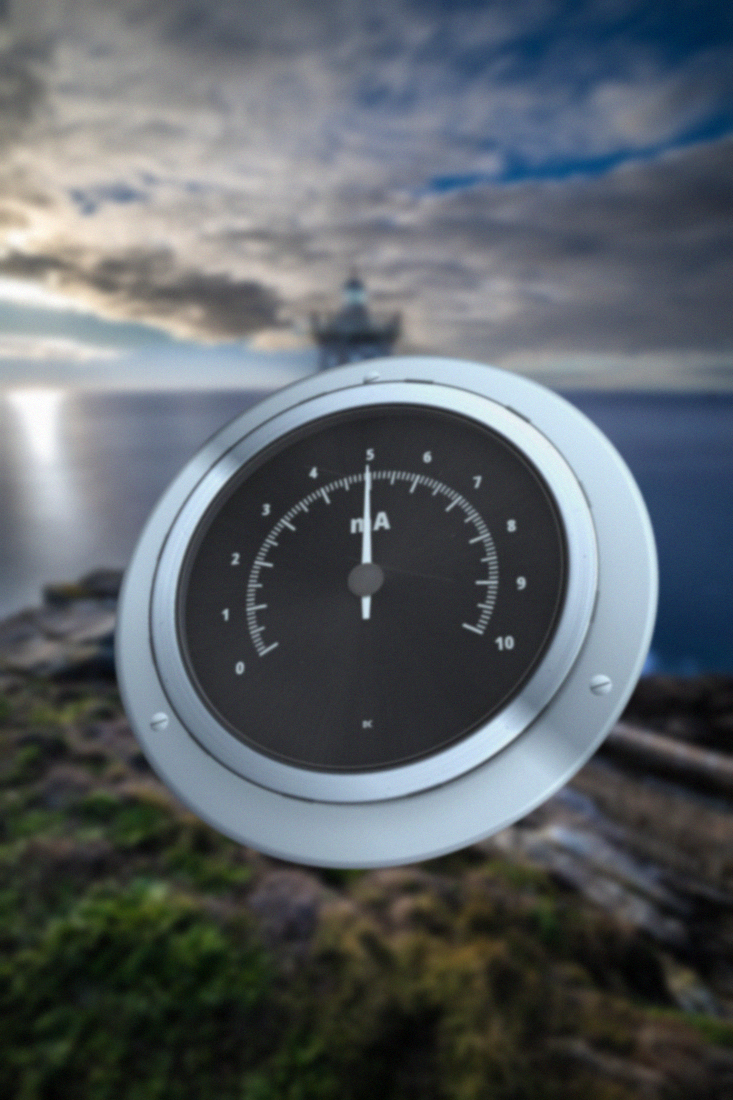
5 mA
